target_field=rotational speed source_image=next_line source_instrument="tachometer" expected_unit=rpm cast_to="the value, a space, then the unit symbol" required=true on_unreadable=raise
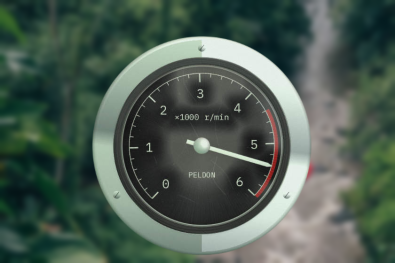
5400 rpm
